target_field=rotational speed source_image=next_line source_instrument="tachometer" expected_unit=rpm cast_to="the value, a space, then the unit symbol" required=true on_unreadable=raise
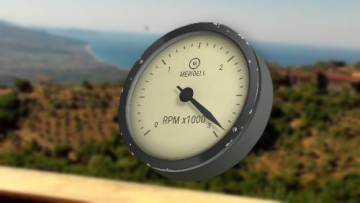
2900 rpm
